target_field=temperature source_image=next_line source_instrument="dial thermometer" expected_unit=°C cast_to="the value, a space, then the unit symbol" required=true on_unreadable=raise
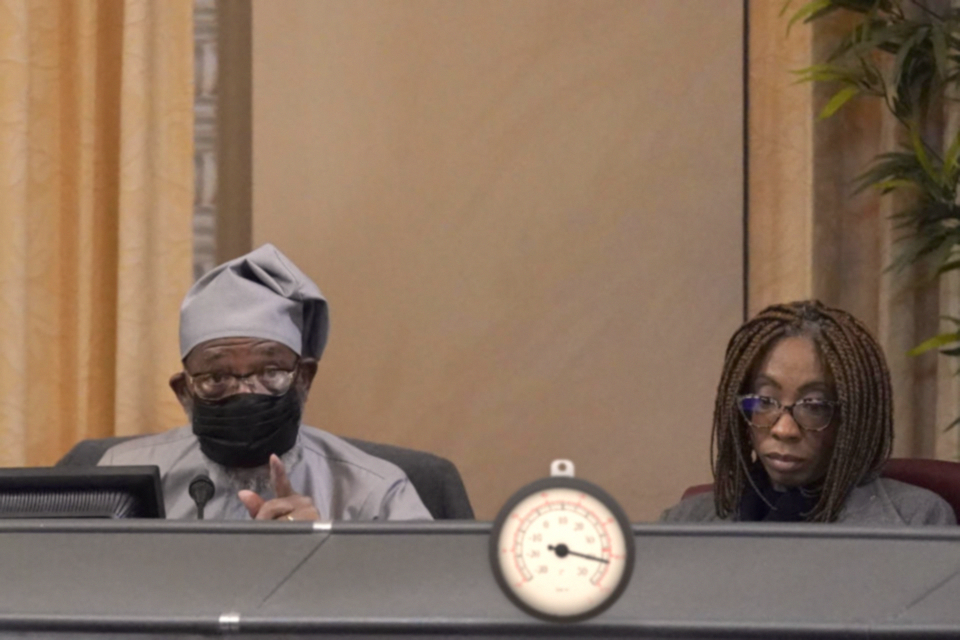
40 °C
